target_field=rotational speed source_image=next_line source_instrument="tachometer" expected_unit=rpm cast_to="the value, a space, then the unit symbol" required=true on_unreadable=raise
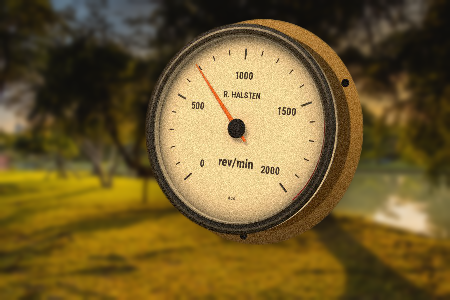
700 rpm
